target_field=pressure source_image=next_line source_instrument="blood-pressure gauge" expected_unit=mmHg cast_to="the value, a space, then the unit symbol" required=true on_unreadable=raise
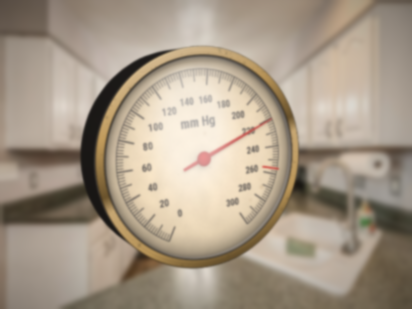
220 mmHg
